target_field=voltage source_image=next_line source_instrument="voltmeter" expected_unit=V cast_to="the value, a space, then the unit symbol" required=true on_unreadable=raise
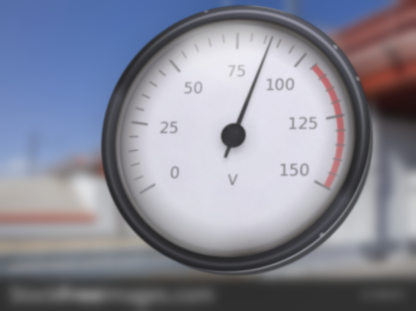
87.5 V
